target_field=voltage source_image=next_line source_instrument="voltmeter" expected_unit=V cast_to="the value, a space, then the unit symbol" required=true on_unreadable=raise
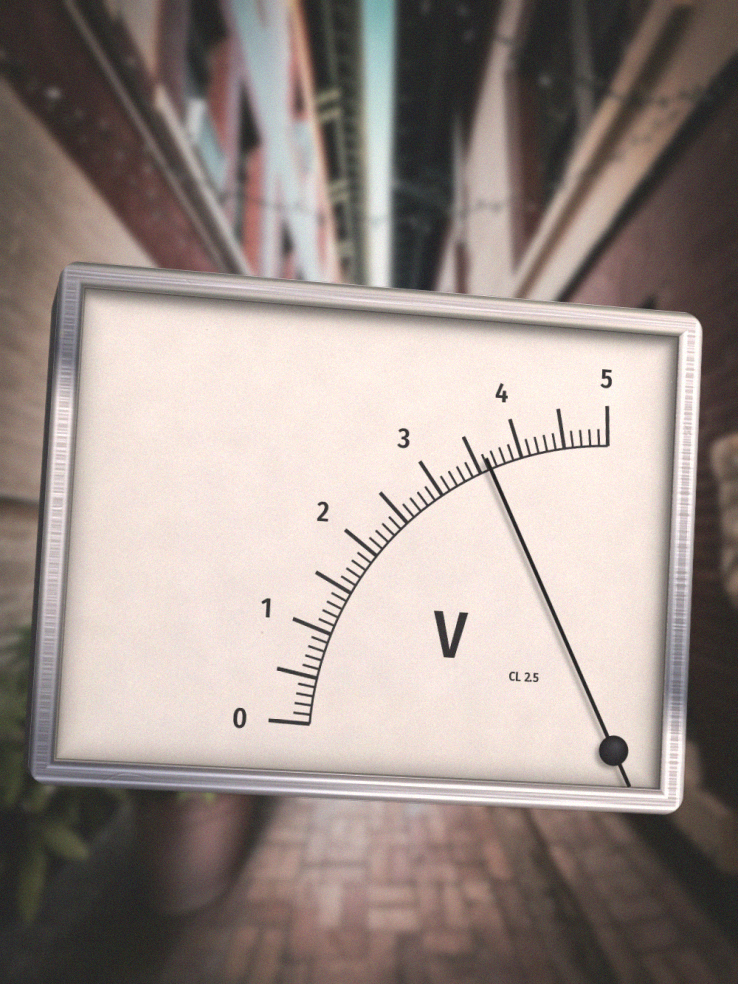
3.6 V
